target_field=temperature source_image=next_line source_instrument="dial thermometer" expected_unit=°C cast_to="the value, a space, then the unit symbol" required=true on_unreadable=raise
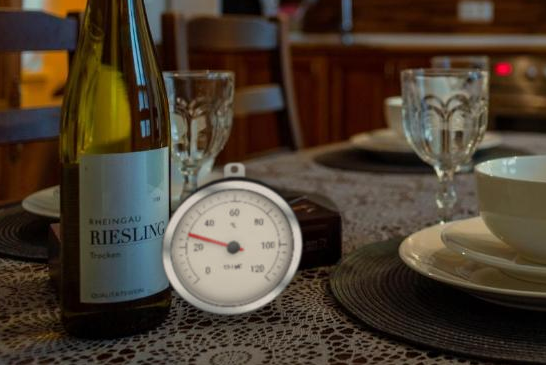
28 °C
